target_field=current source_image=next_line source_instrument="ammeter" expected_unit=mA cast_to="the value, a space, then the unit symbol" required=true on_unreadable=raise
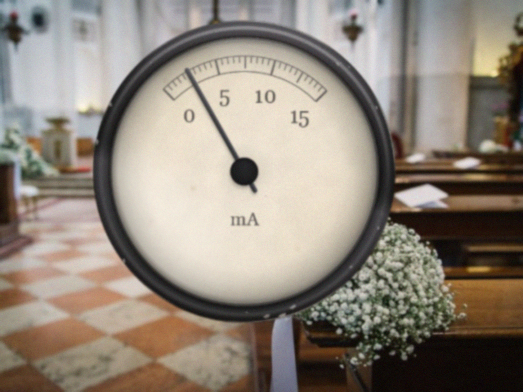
2.5 mA
